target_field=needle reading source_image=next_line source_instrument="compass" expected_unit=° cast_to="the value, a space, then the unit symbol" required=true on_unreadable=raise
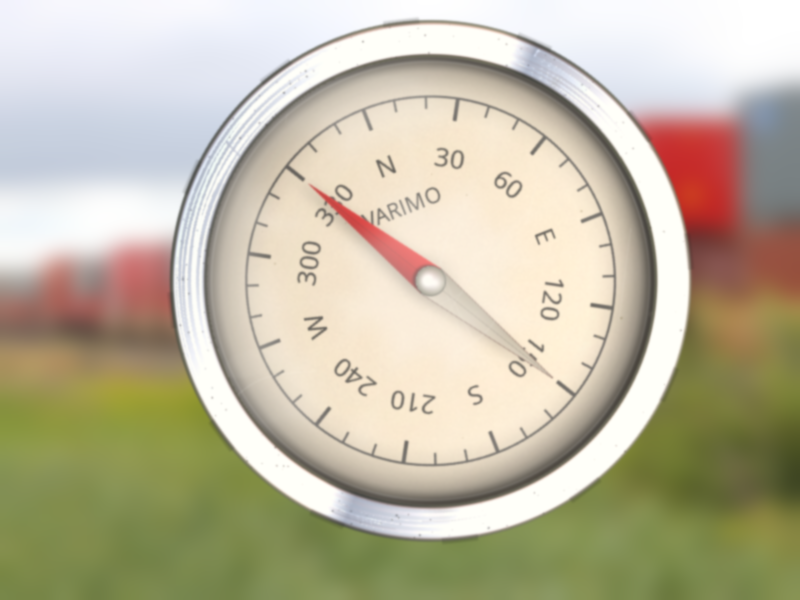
330 °
